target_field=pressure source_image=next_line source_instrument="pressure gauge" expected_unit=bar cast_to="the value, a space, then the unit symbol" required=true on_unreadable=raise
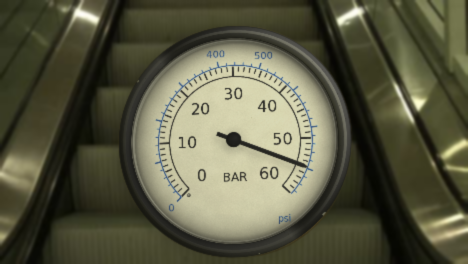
55 bar
